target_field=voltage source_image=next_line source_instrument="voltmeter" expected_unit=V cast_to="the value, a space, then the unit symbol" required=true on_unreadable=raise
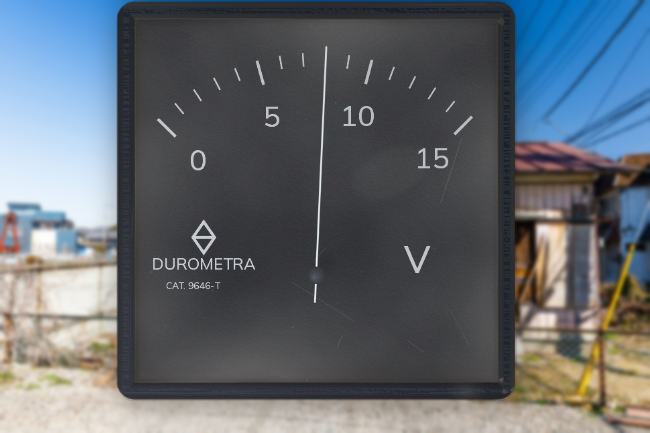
8 V
